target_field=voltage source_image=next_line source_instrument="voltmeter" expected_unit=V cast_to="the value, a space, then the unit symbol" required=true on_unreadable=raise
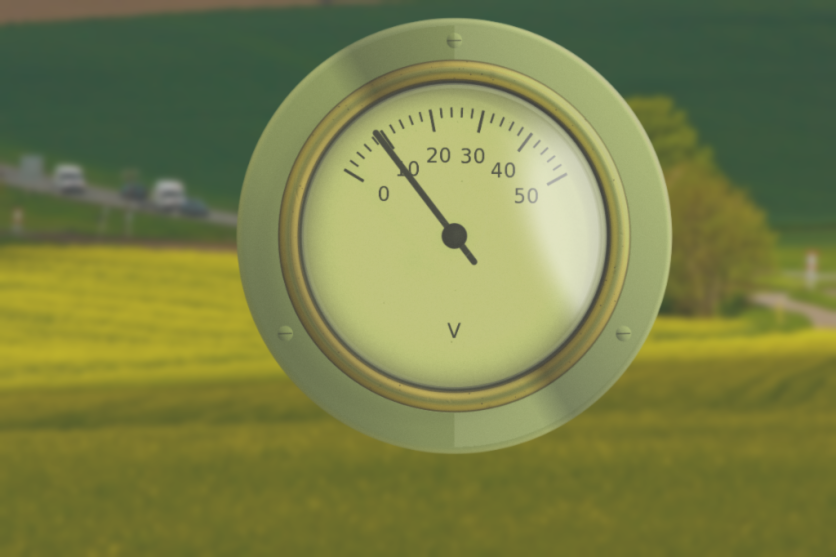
9 V
